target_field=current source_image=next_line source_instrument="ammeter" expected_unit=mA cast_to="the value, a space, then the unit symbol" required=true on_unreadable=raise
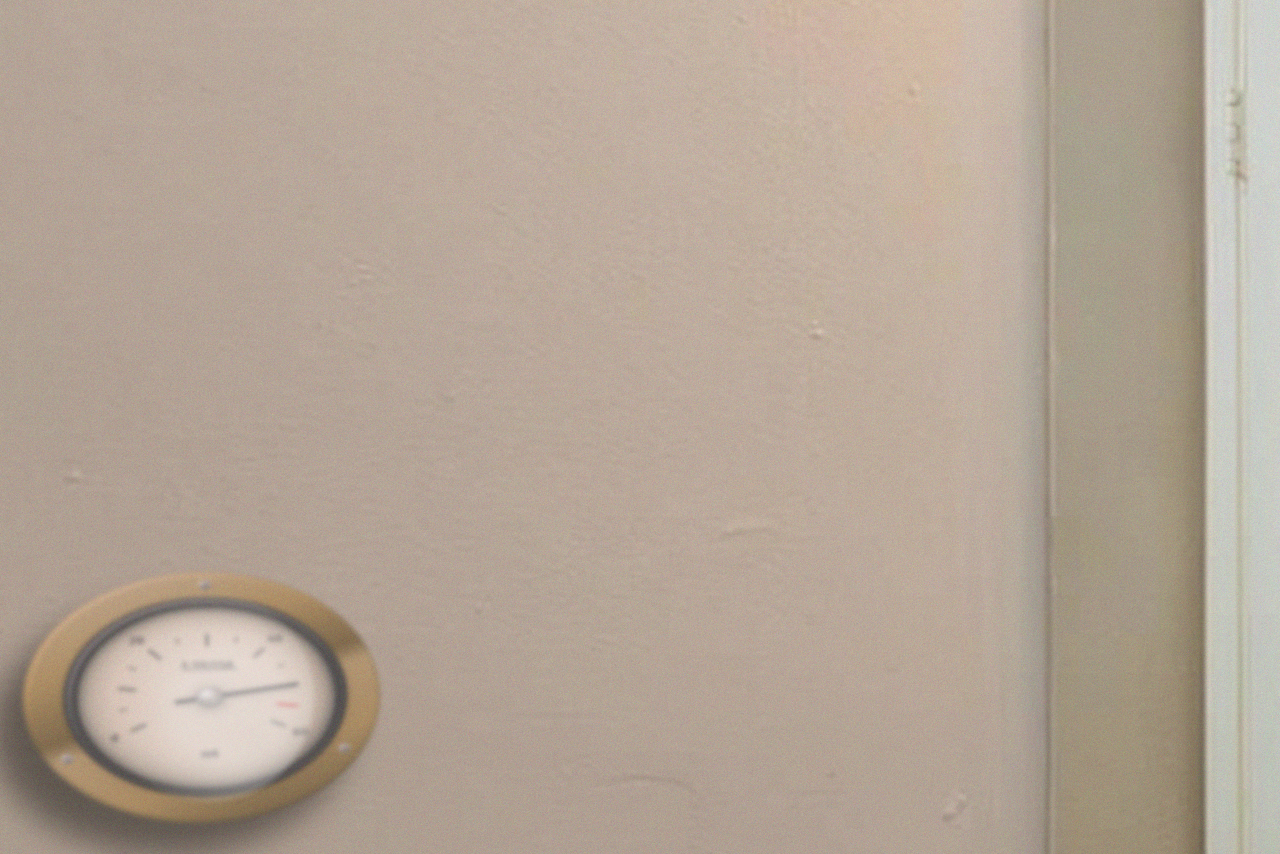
50 mA
